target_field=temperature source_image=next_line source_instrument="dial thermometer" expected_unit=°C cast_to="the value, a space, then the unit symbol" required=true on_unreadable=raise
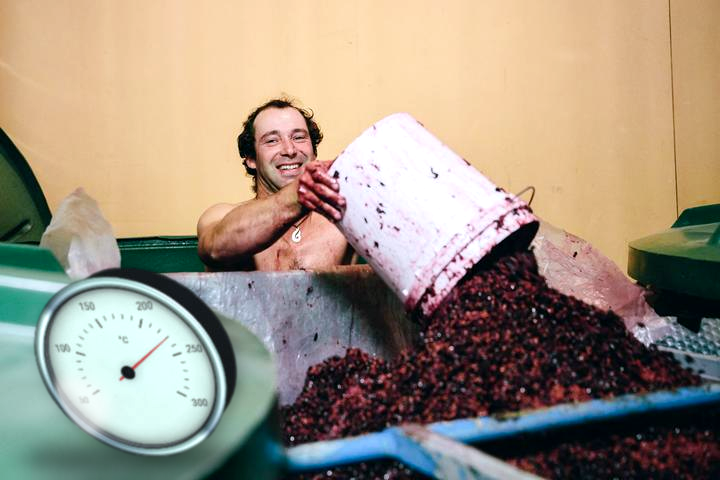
230 °C
